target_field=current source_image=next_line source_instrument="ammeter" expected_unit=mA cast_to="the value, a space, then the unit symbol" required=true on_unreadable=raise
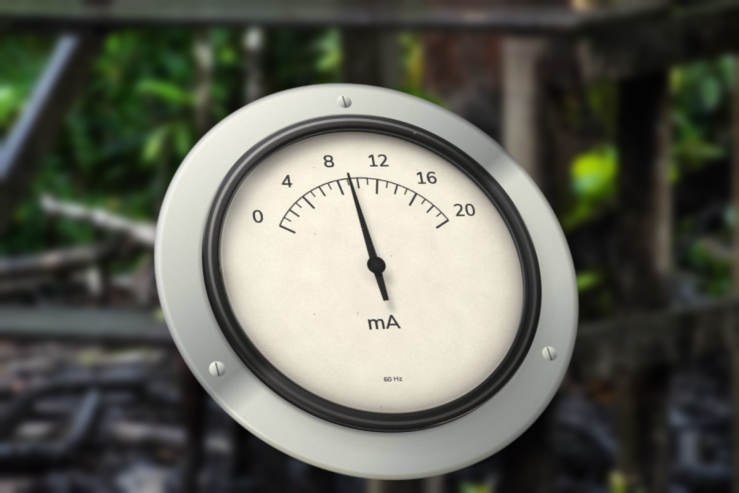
9 mA
